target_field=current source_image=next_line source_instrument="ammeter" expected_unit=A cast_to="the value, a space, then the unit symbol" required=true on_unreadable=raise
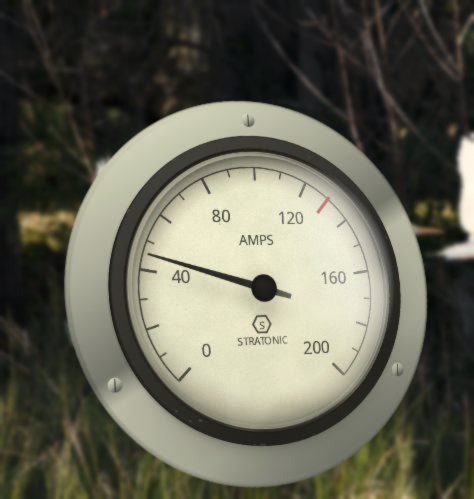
45 A
